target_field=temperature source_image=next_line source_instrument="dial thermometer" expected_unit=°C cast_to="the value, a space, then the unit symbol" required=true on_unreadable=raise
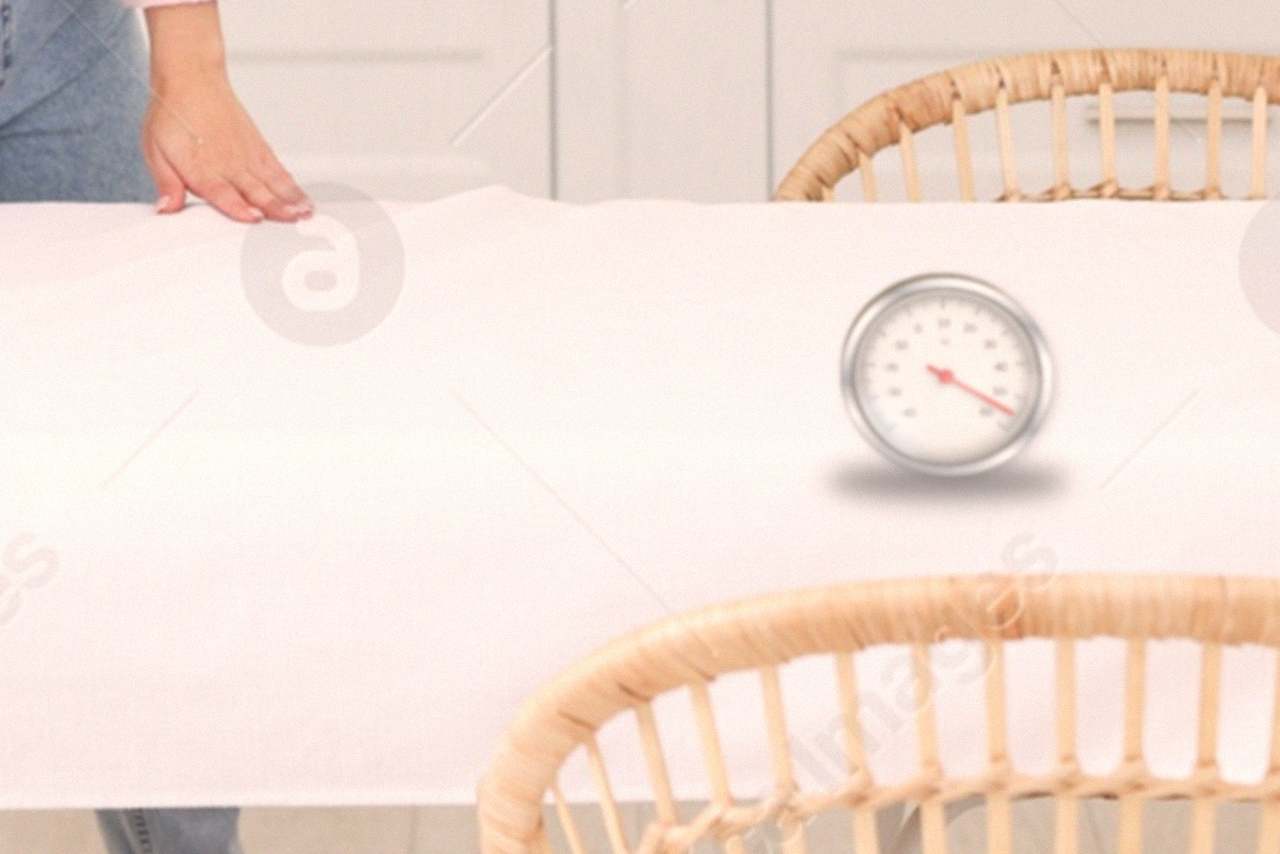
55 °C
